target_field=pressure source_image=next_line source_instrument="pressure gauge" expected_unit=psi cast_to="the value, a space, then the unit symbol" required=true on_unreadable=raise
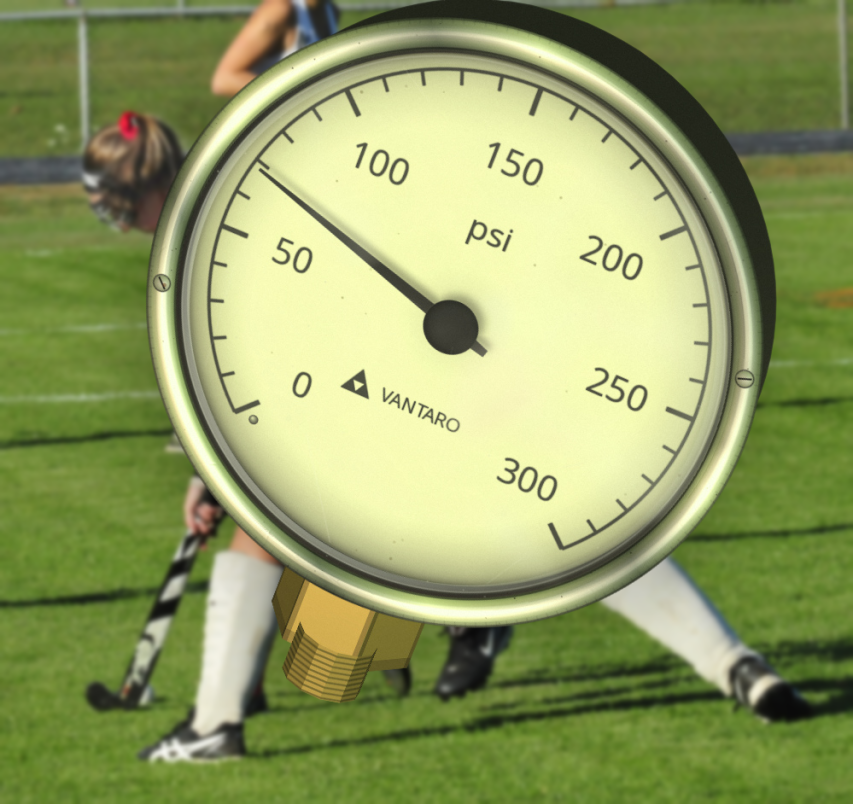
70 psi
